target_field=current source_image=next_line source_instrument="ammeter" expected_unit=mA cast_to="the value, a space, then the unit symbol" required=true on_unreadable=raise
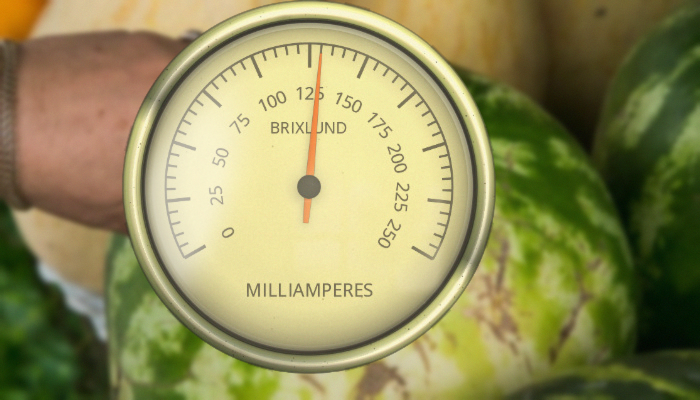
130 mA
